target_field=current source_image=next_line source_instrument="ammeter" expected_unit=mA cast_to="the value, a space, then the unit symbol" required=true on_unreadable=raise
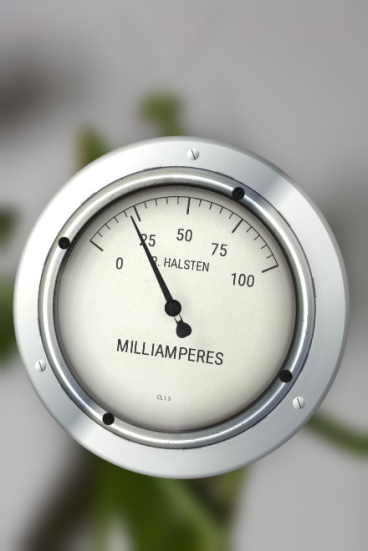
22.5 mA
